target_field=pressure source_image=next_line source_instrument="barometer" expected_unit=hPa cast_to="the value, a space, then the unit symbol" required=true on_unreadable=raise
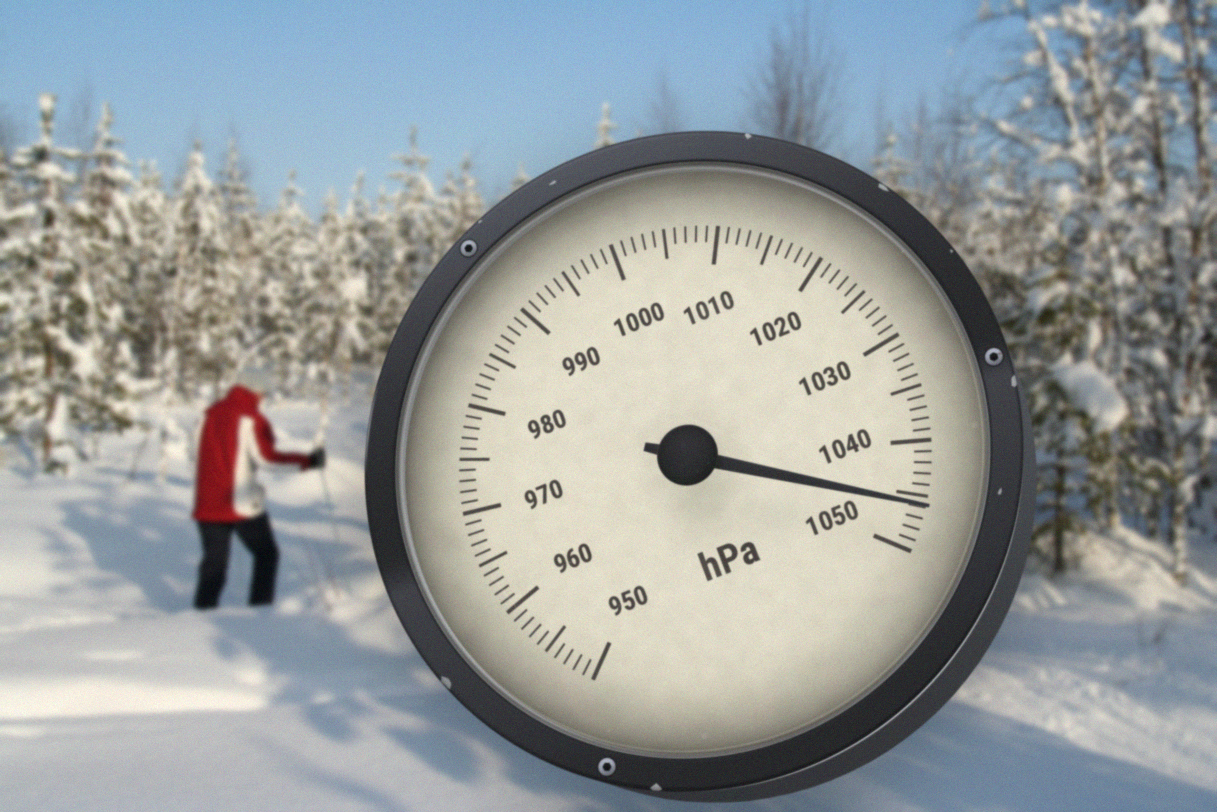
1046 hPa
